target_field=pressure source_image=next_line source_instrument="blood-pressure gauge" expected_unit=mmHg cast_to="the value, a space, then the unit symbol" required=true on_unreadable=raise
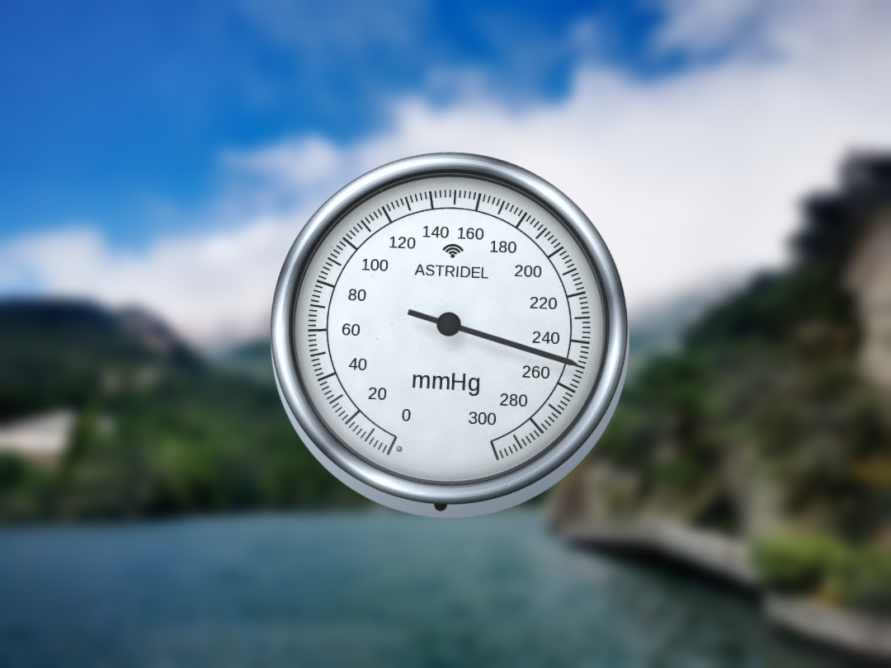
250 mmHg
